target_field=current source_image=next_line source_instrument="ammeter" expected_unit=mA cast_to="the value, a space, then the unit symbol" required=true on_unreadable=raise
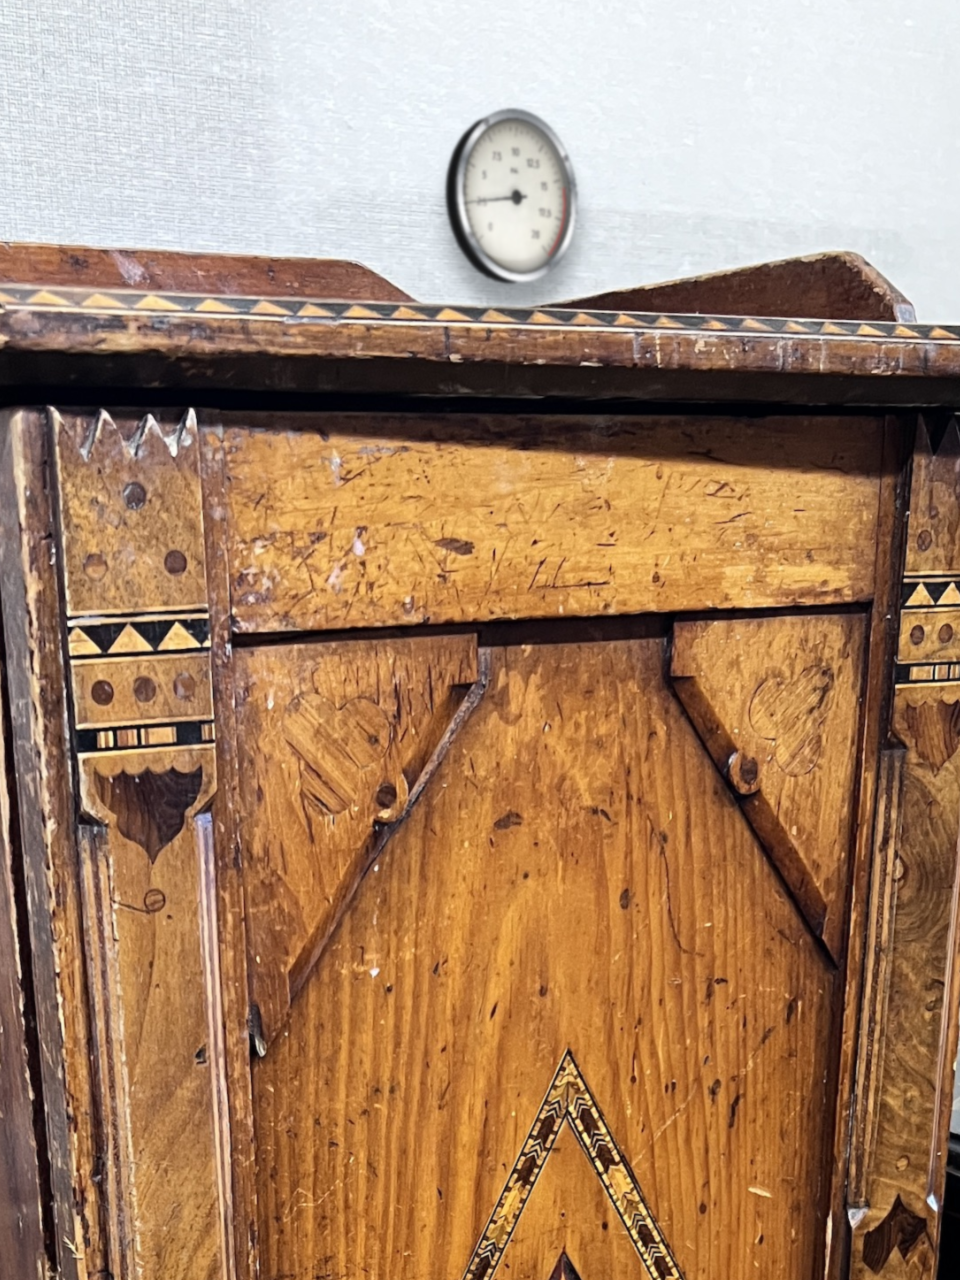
2.5 mA
